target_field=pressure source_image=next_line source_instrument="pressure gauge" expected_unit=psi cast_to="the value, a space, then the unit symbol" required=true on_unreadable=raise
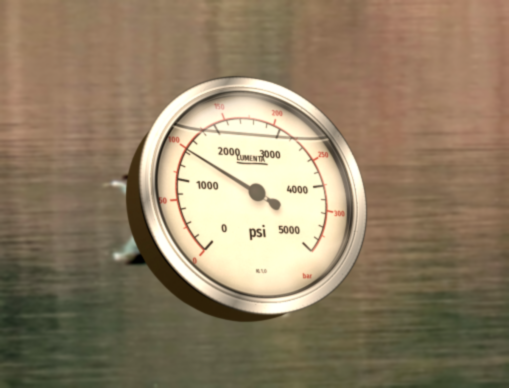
1400 psi
